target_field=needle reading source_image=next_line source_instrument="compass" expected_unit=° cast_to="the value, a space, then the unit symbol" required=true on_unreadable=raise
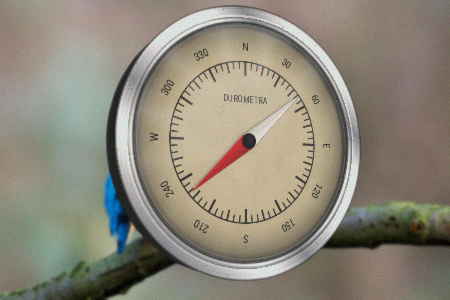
230 °
